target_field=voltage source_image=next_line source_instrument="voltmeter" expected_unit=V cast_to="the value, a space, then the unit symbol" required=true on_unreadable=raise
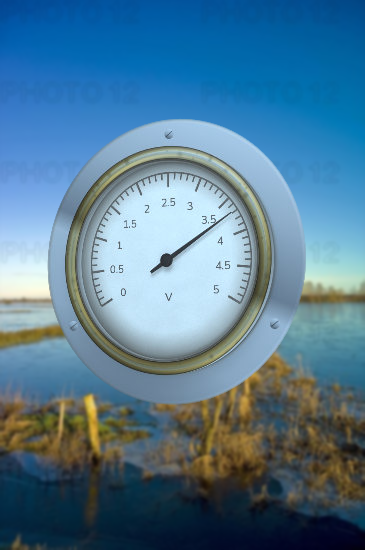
3.7 V
